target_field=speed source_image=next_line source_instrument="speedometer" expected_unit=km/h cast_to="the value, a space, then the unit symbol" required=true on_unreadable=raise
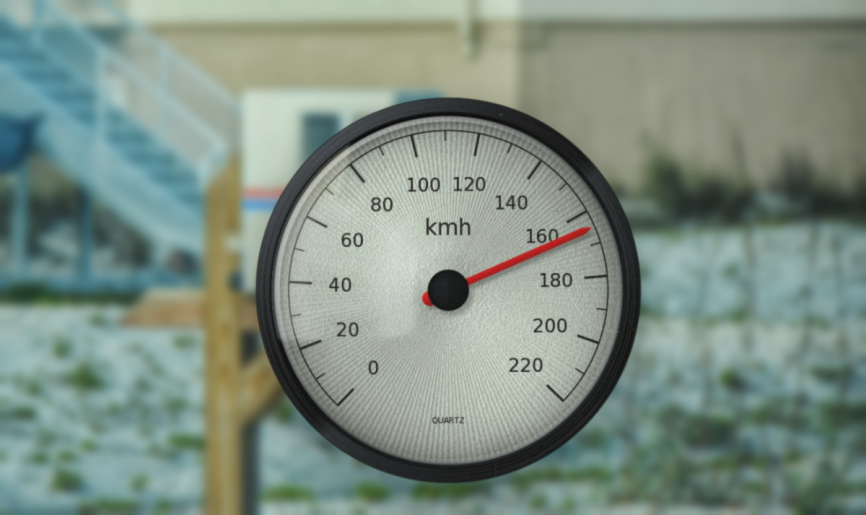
165 km/h
